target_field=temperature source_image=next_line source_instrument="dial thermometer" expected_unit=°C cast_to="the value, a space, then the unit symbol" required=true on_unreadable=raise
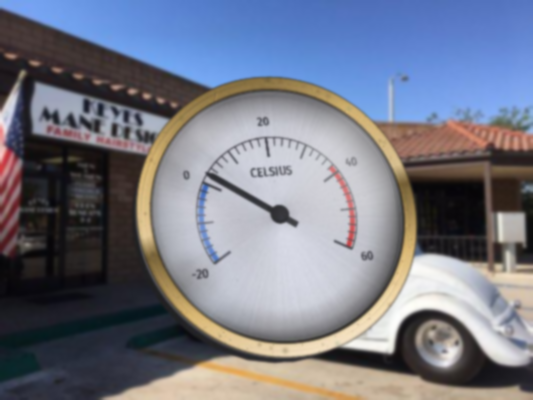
2 °C
